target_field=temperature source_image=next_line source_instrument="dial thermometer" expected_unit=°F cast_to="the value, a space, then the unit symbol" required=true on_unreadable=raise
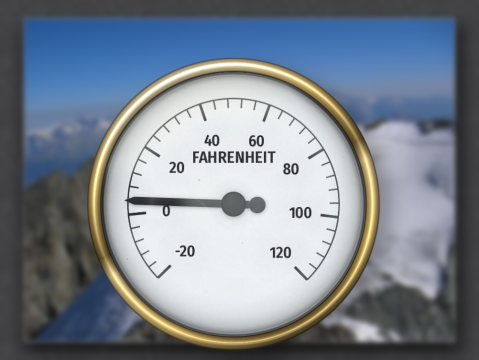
4 °F
